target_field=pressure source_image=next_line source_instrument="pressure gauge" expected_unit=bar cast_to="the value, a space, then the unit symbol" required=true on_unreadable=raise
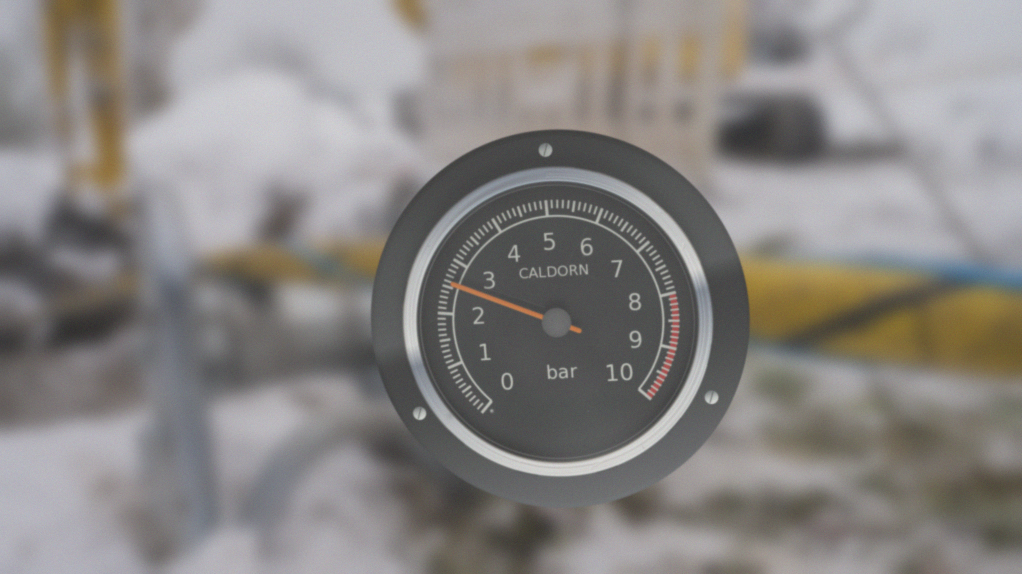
2.6 bar
